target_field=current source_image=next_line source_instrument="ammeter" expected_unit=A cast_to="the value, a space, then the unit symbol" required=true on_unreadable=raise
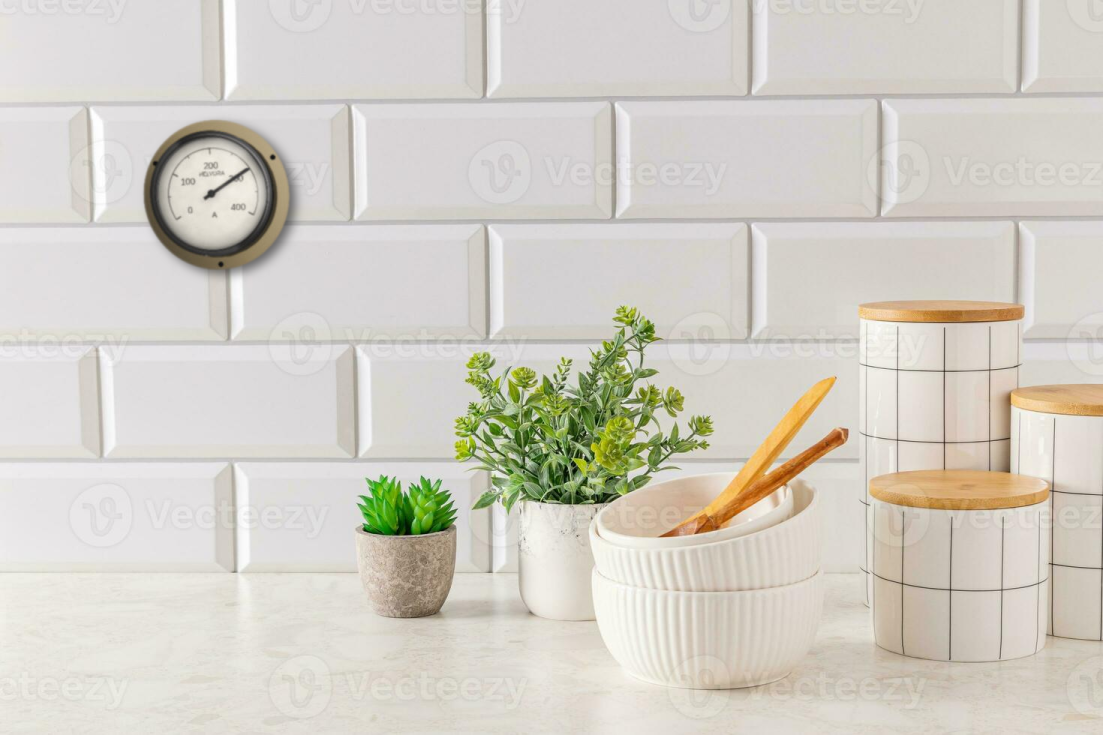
300 A
